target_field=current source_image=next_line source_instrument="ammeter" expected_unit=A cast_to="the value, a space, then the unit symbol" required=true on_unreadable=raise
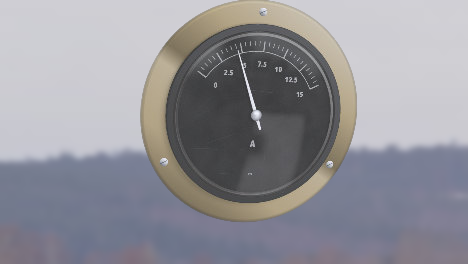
4.5 A
